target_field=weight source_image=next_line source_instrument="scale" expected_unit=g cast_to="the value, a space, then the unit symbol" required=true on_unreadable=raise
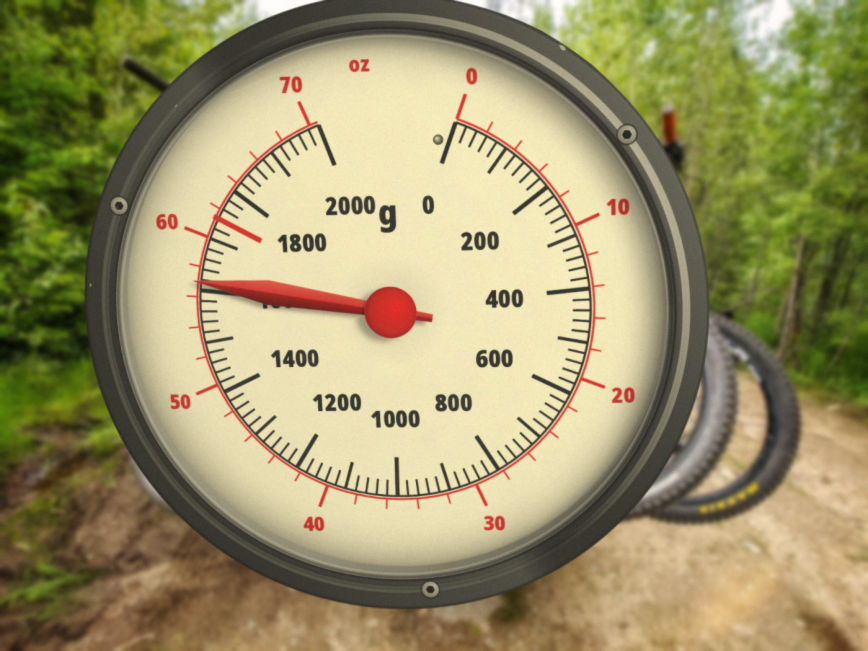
1620 g
